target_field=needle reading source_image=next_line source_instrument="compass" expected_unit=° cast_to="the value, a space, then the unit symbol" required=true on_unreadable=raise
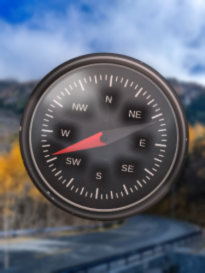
245 °
